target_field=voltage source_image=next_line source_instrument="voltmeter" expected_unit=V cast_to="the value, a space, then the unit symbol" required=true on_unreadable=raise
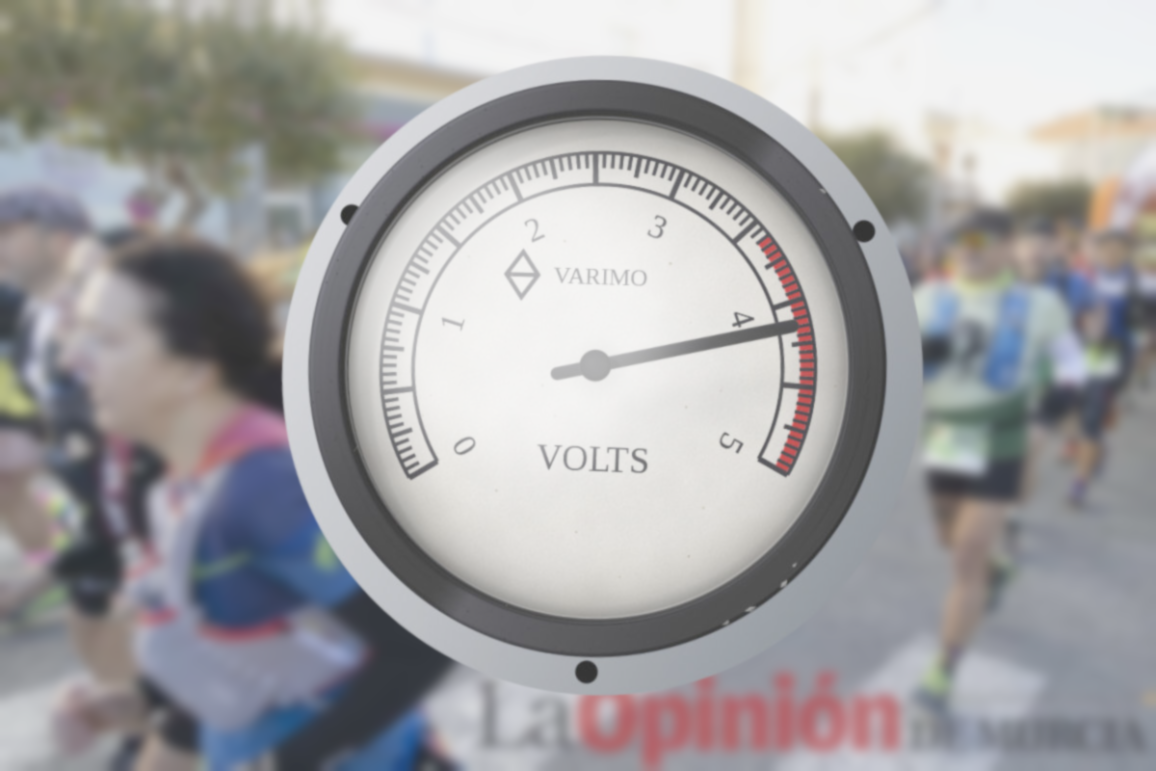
4.15 V
